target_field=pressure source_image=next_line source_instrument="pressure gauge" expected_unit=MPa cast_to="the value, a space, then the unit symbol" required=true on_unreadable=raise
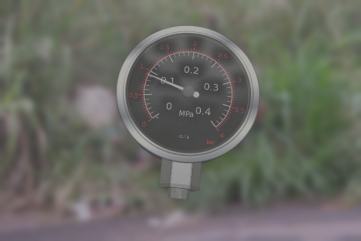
0.09 MPa
